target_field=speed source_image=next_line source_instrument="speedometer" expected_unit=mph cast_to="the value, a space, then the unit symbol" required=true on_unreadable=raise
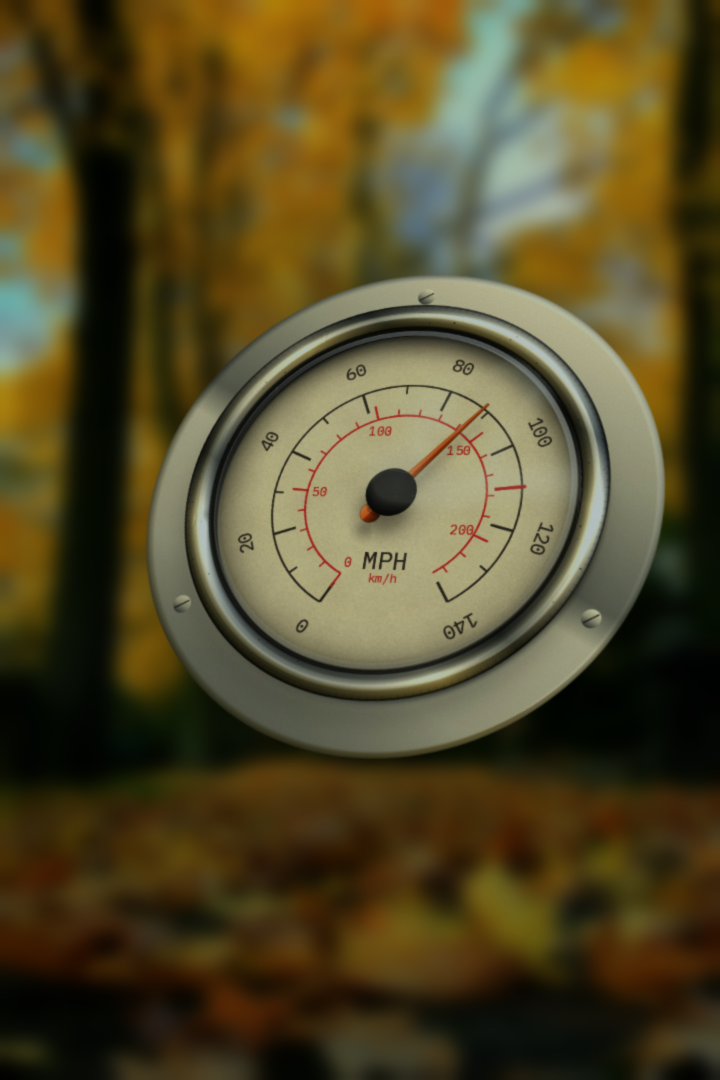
90 mph
